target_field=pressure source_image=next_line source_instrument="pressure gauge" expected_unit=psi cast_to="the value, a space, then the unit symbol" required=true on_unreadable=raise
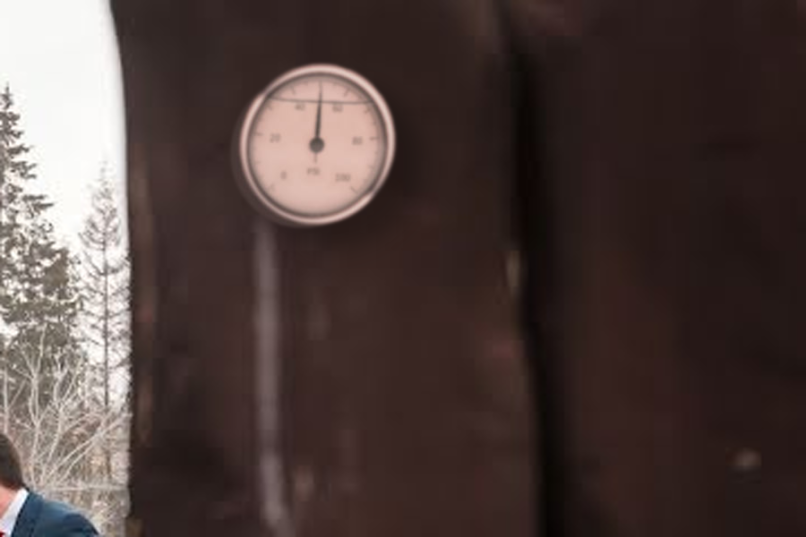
50 psi
